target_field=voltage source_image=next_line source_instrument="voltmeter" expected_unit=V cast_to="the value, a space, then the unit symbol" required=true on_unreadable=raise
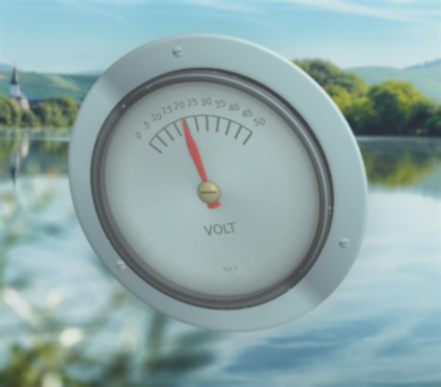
20 V
